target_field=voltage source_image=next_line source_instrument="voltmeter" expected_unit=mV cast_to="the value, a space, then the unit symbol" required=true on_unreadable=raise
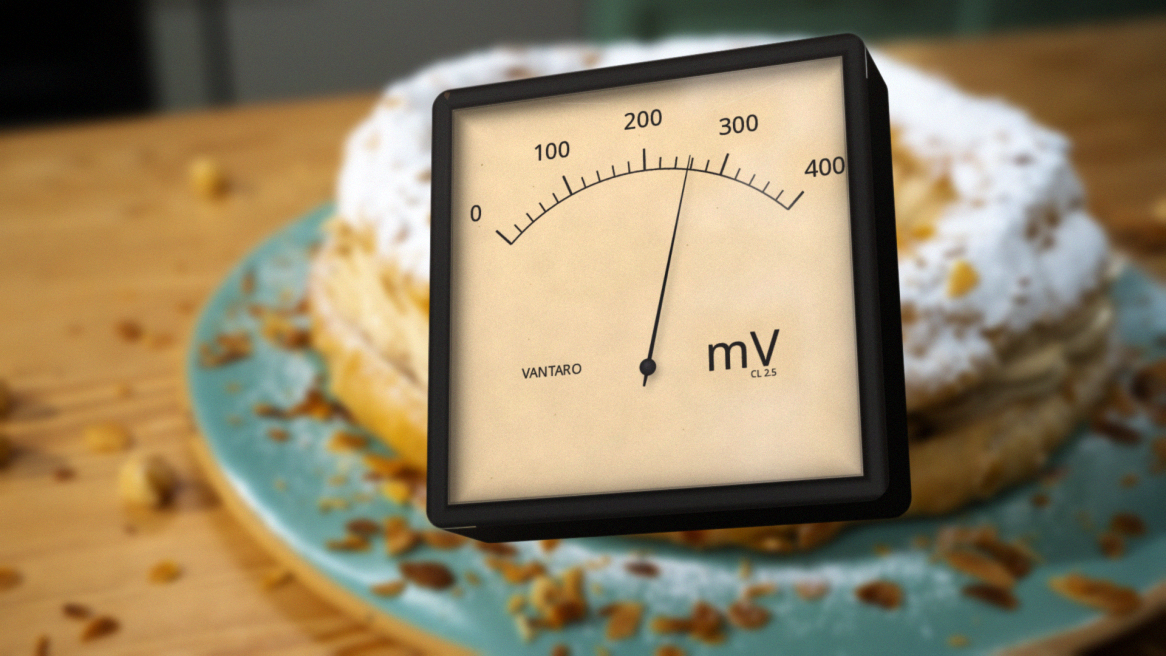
260 mV
